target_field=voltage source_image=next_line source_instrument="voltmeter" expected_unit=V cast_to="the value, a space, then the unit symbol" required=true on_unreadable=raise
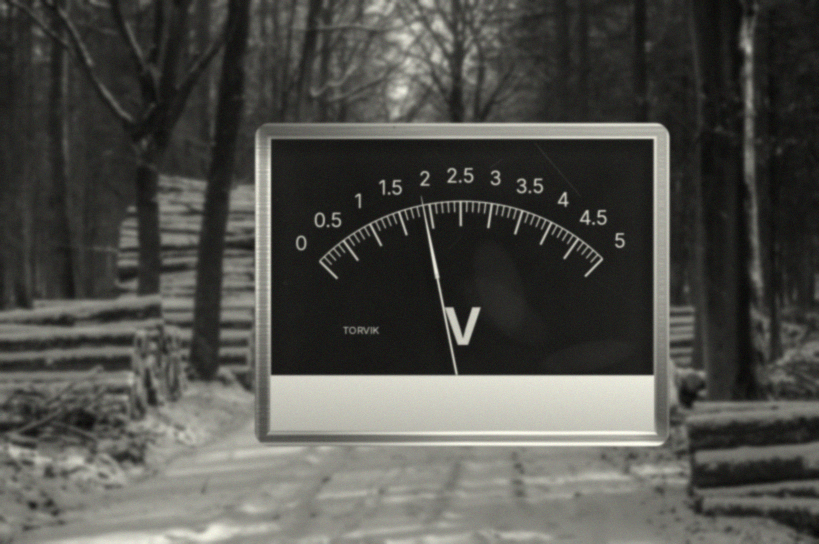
1.9 V
